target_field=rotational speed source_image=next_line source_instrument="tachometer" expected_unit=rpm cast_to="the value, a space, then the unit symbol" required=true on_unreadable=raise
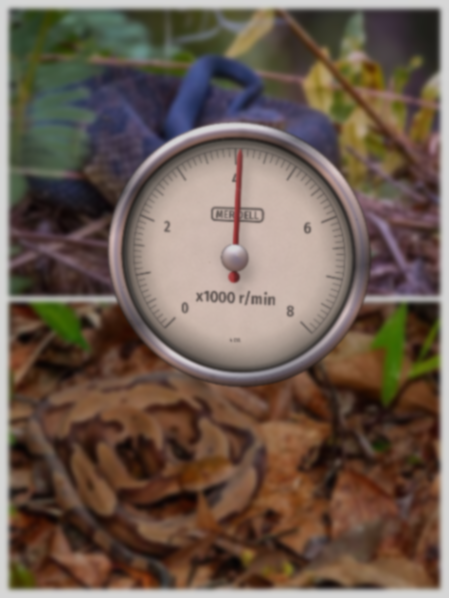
4100 rpm
